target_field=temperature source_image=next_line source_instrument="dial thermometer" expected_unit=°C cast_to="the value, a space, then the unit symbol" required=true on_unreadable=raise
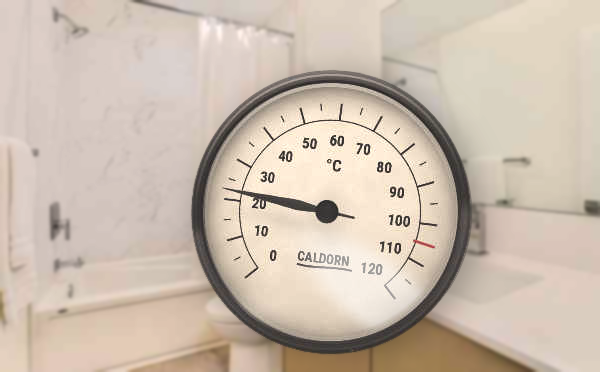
22.5 °C
